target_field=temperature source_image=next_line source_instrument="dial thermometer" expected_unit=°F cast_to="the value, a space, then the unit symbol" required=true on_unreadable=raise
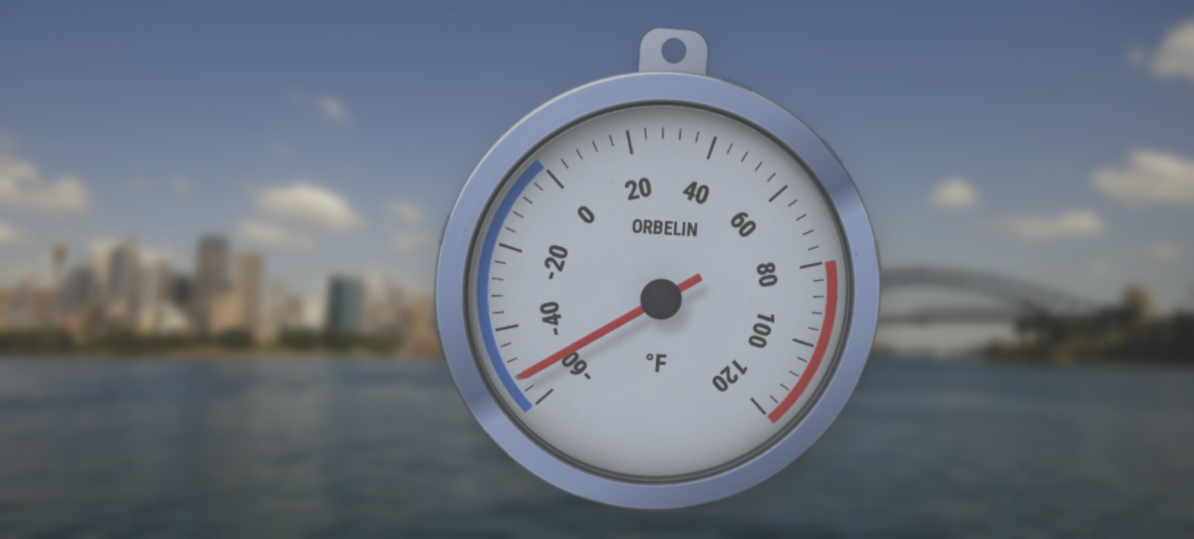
-52 °F
